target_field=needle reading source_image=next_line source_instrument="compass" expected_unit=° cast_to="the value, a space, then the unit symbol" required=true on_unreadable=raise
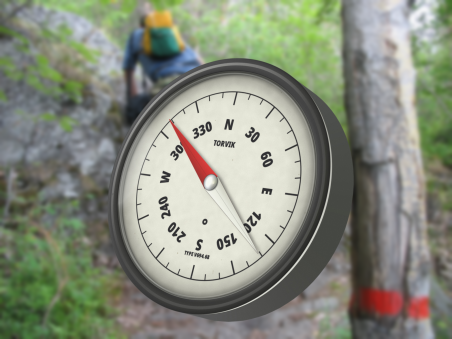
310 °
